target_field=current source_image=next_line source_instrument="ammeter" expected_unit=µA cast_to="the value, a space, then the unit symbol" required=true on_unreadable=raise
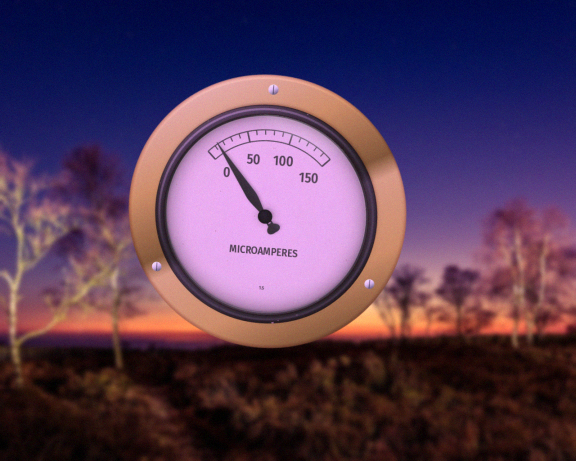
15 µA
